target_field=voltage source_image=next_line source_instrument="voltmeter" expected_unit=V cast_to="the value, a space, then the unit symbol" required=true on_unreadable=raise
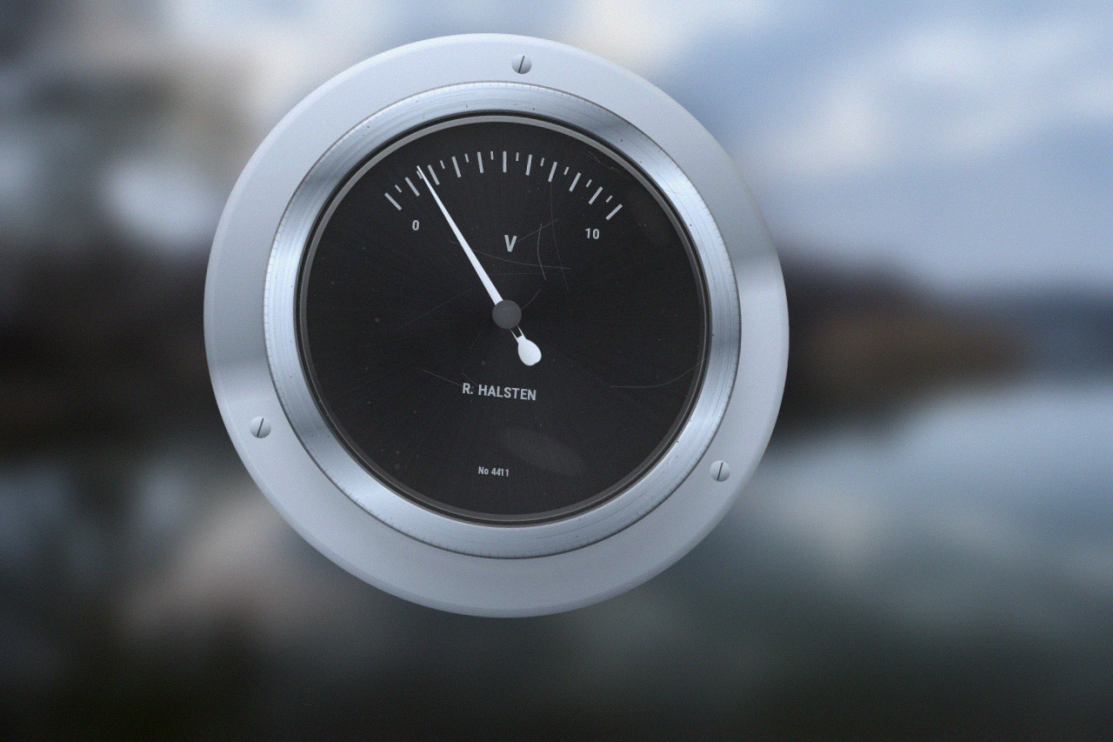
1.5 V
